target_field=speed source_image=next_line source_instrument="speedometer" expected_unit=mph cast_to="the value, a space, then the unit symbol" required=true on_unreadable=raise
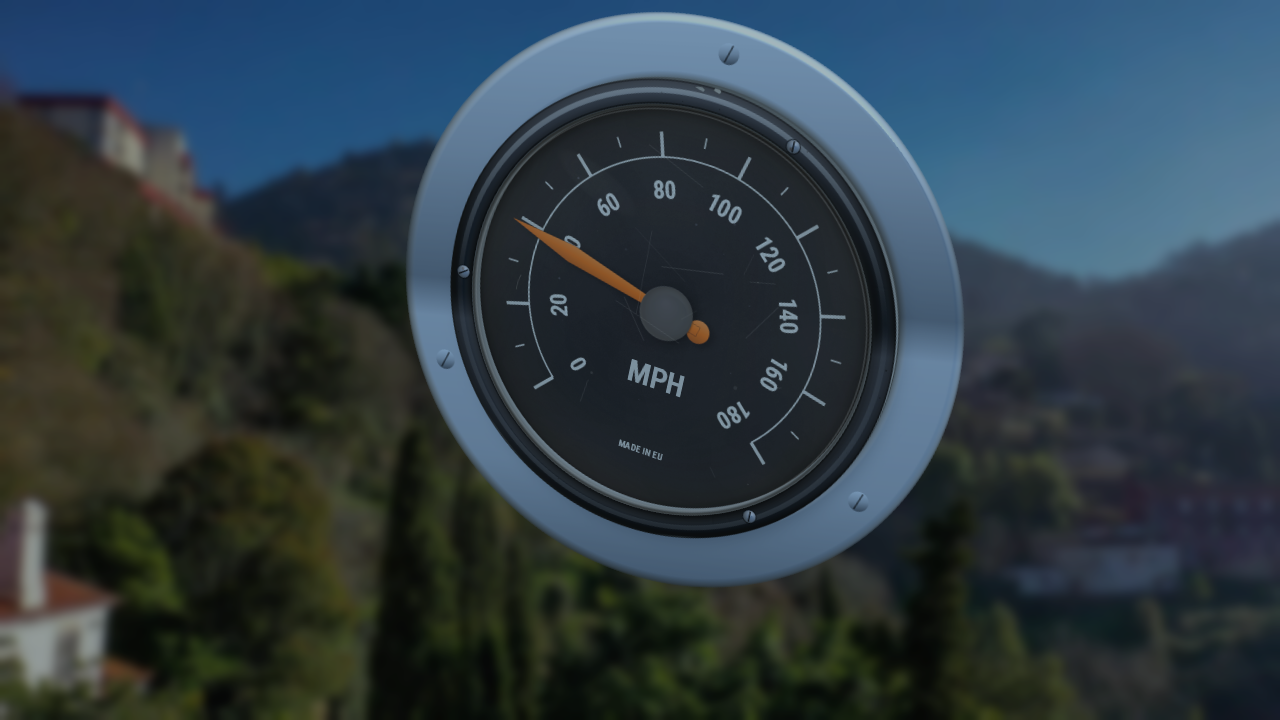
40 mph
